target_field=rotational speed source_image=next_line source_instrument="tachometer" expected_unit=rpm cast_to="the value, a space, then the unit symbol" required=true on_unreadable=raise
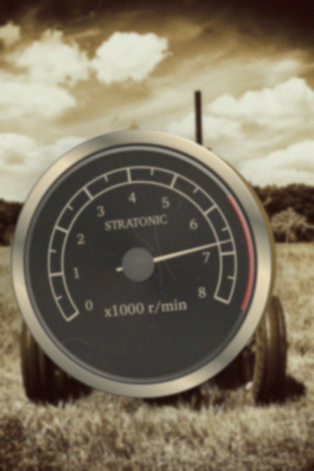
6750 rpm
